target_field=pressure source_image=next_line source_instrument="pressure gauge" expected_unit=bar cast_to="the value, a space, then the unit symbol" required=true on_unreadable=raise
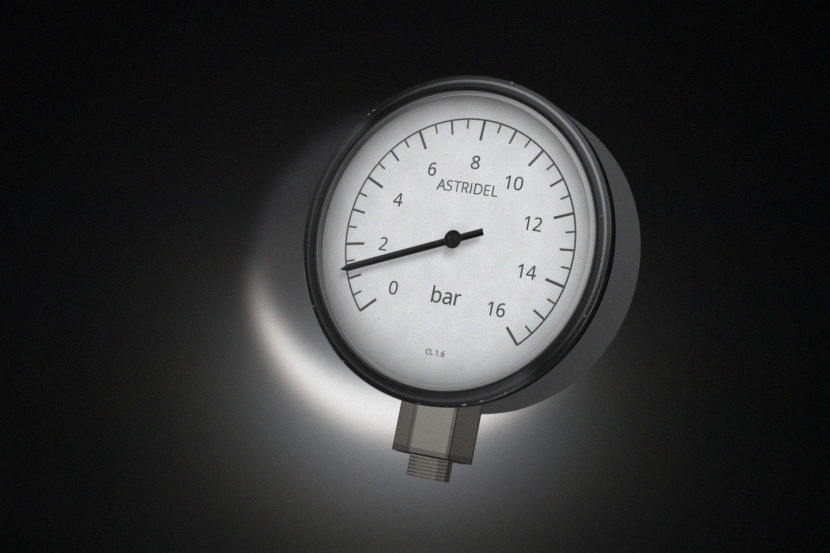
1.25 bar
